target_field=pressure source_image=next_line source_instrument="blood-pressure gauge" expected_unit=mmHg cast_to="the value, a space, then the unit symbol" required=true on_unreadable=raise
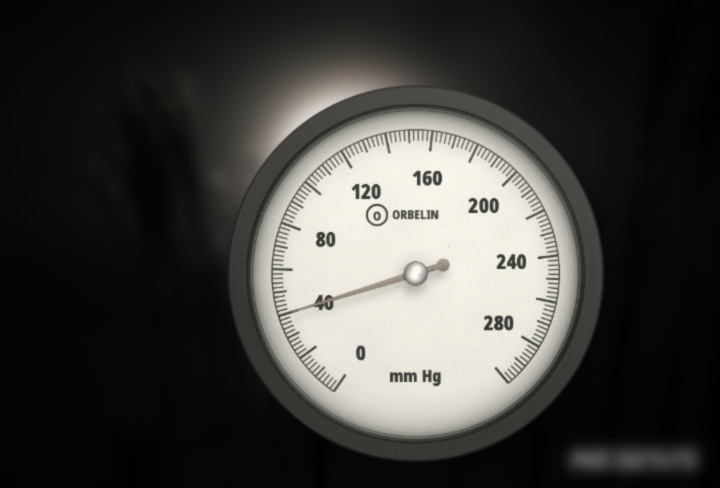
40 mmHg
